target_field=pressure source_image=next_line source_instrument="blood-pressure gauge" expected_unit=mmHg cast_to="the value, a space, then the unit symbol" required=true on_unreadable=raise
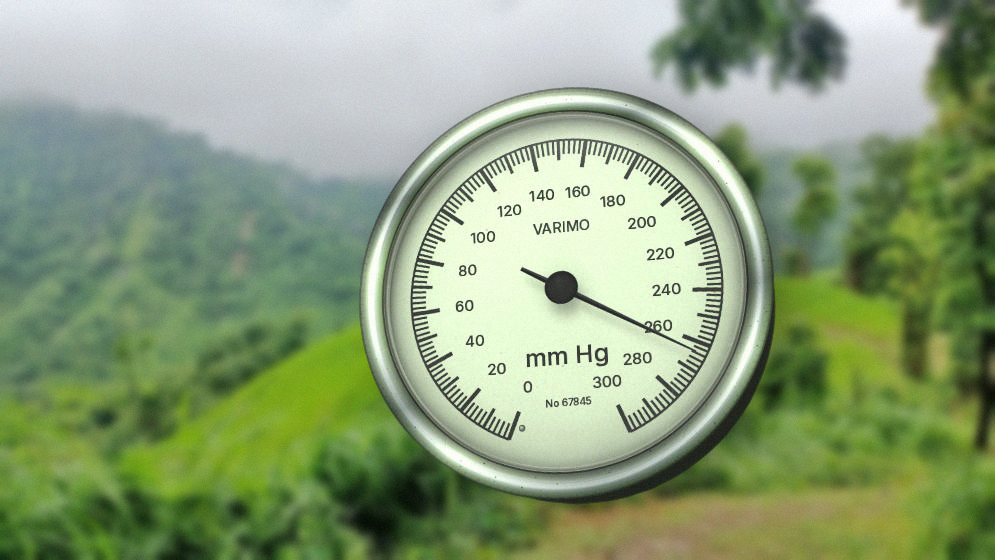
264 mmHg
